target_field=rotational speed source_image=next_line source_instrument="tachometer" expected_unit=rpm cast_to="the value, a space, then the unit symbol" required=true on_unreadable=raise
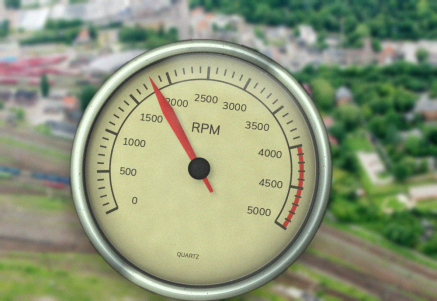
1800 rpm
